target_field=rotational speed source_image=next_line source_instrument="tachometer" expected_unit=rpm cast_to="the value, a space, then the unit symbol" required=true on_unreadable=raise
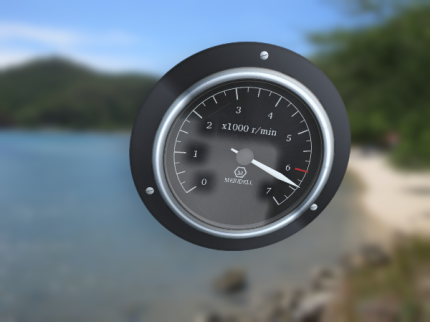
6375 rpm
